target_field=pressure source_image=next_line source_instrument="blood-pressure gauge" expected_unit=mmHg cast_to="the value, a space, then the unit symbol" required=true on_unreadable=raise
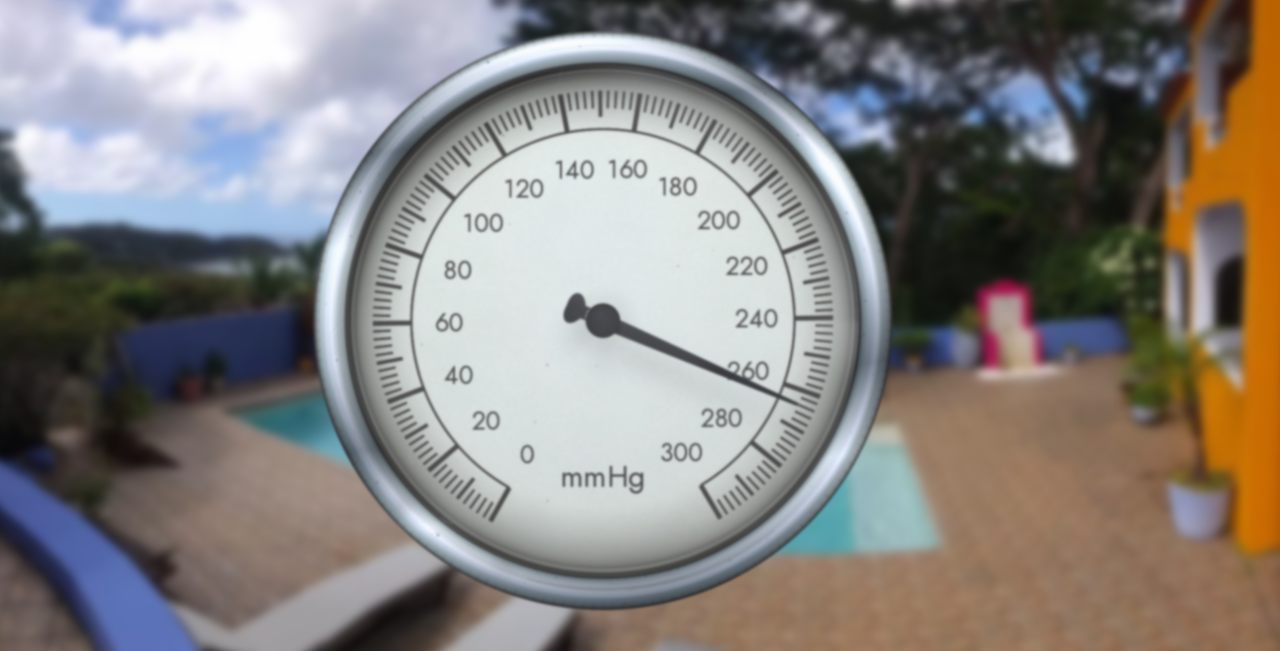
264 mmHg
